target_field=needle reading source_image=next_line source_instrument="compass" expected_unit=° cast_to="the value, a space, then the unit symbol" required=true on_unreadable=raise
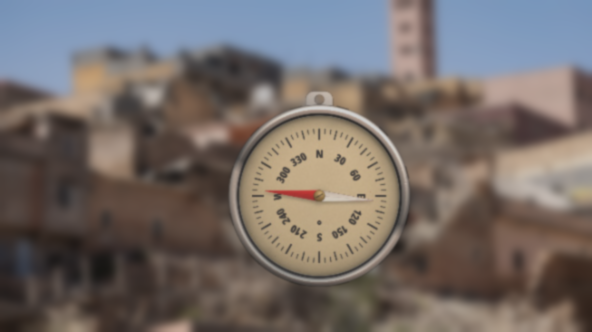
275 °
